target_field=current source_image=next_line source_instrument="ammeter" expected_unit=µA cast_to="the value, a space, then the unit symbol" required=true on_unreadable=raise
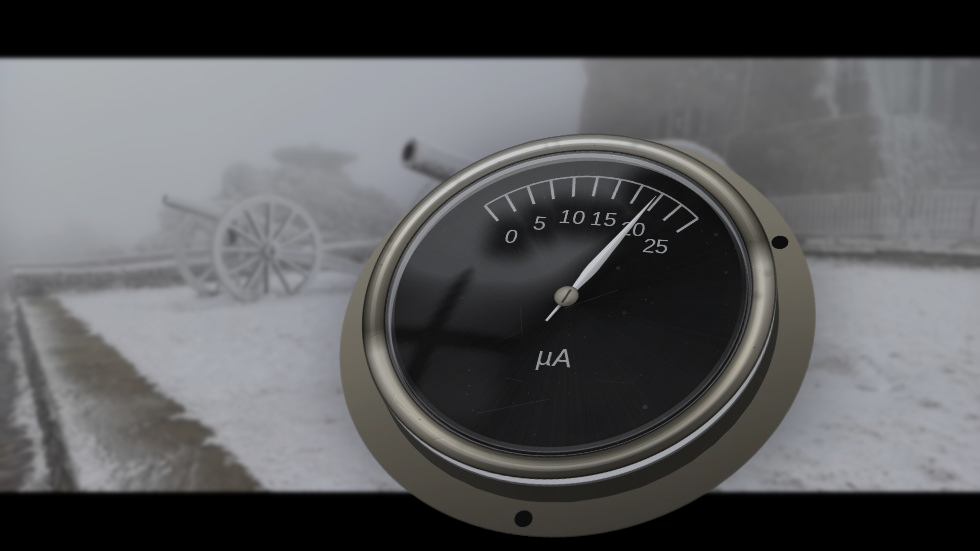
20 µA
